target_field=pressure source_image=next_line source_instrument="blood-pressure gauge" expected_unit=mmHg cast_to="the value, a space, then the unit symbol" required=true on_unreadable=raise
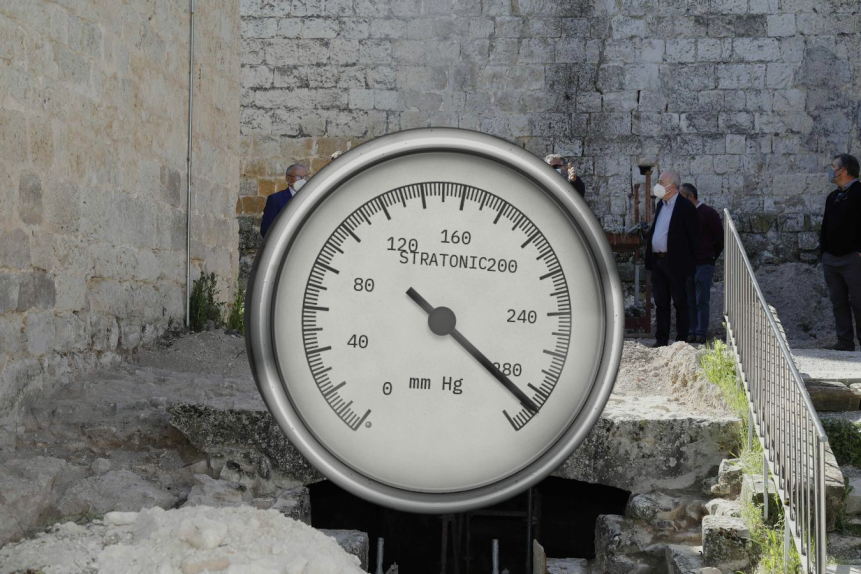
288 mmHg
